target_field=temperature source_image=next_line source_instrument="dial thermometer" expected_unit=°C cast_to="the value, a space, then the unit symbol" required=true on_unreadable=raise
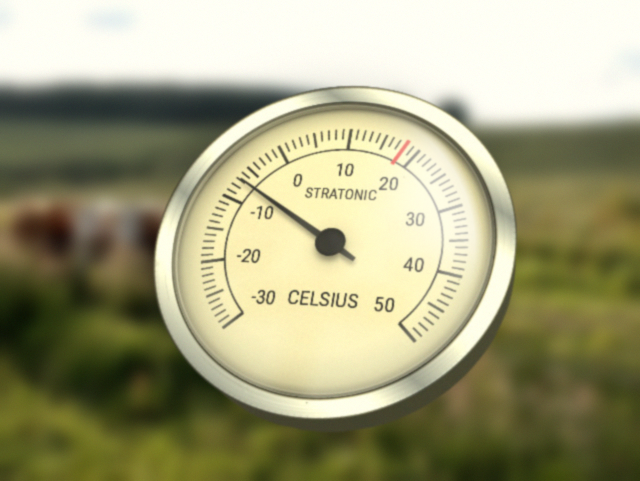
-7 °C
